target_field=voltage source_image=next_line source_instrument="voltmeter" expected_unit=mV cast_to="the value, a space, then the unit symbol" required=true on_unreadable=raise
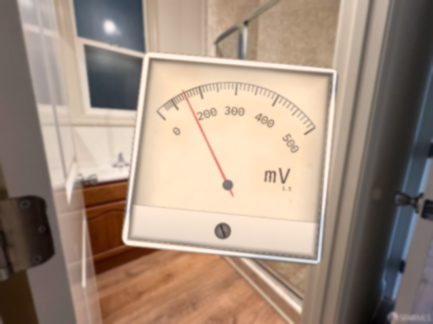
150 mV
